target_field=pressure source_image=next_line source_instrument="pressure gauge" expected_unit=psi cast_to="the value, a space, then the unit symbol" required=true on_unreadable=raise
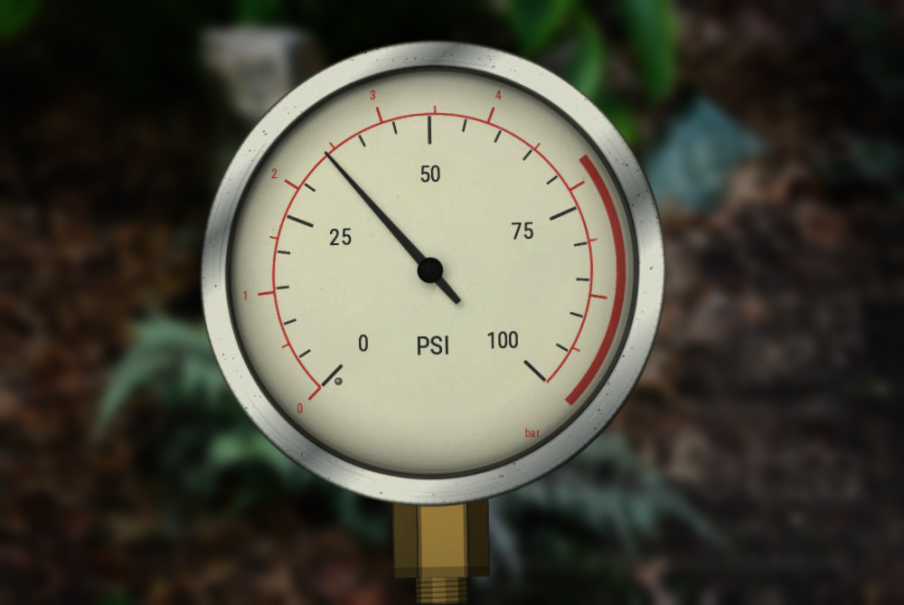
35 psi
